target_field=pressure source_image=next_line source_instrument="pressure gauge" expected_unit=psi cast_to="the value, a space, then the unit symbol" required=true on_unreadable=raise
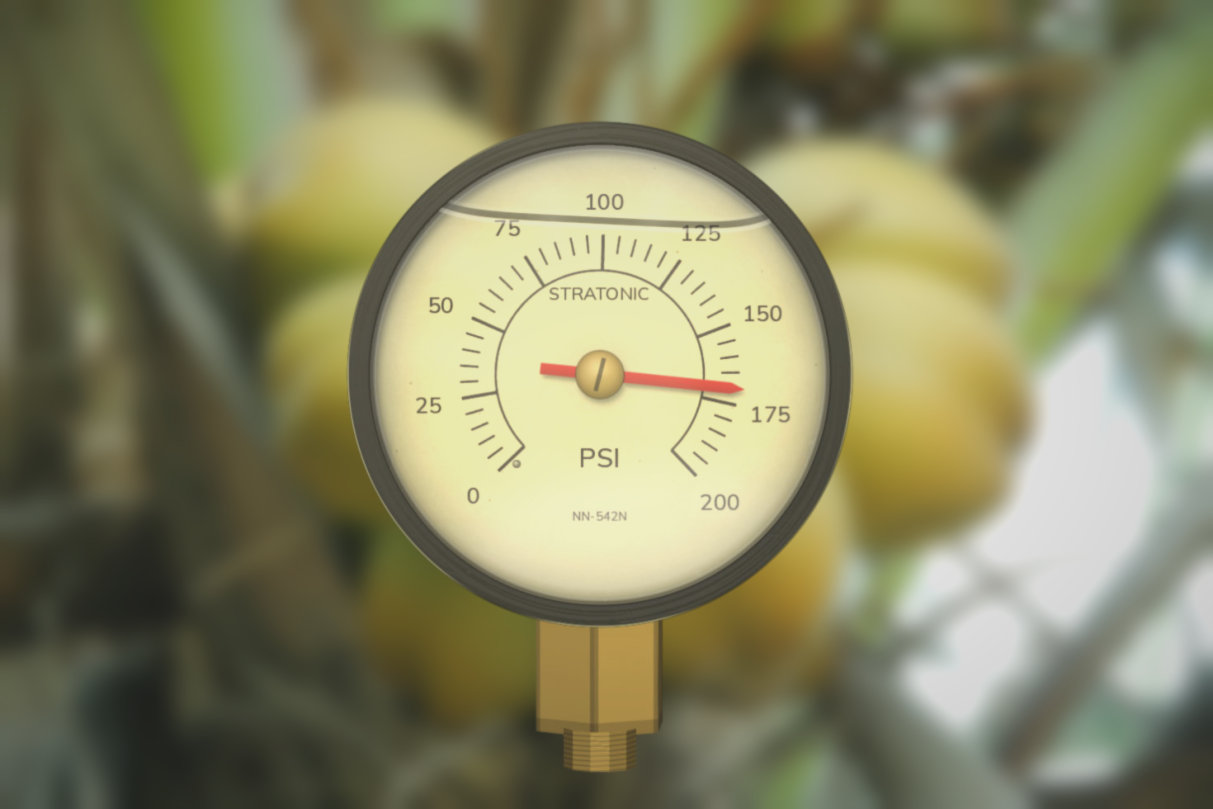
170 psi
